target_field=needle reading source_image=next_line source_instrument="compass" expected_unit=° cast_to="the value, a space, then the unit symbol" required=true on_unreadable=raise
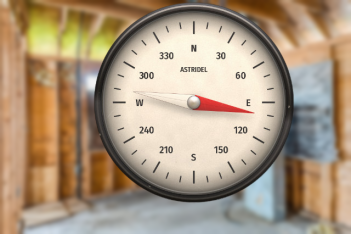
100 °
